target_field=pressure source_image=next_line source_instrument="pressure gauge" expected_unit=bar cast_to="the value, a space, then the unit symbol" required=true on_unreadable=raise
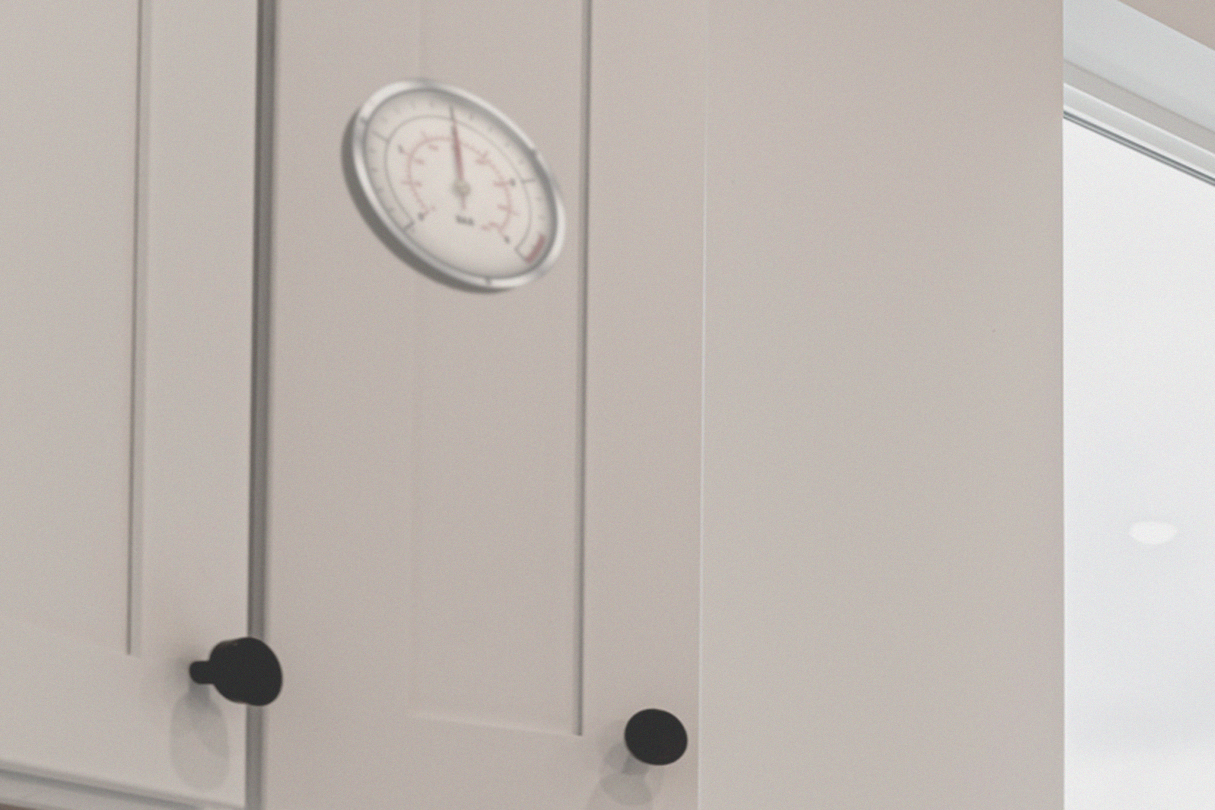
2 bar
